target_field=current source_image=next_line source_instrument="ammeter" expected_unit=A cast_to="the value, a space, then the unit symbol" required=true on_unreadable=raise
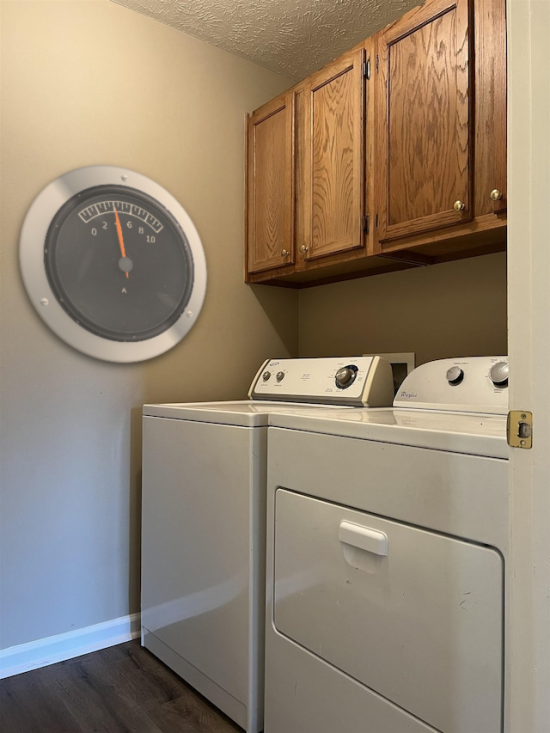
4 A
